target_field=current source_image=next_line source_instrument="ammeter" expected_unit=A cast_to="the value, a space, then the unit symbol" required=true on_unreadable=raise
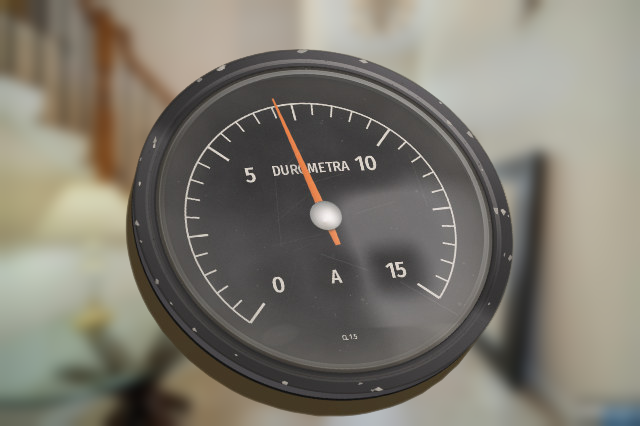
7 A
